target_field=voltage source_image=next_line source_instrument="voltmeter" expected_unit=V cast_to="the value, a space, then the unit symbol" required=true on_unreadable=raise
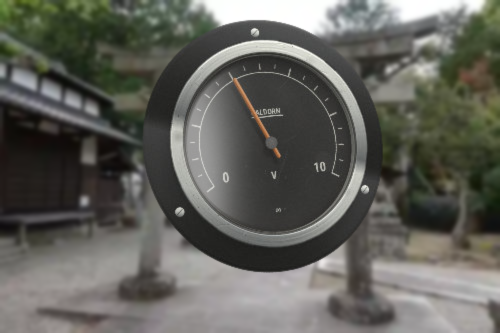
4 V
